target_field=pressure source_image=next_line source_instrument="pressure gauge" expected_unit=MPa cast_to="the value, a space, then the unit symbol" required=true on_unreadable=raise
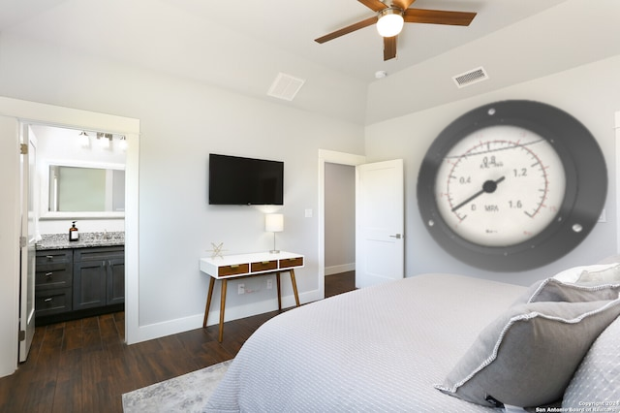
0.1 MPa
